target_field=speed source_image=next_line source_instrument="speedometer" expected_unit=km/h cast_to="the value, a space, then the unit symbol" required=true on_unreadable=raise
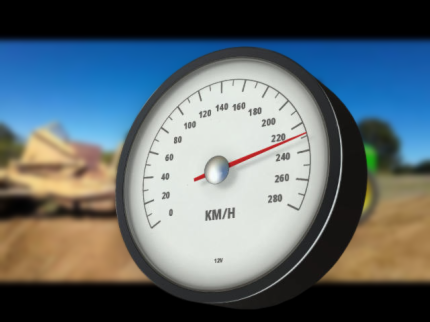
230 km/h
